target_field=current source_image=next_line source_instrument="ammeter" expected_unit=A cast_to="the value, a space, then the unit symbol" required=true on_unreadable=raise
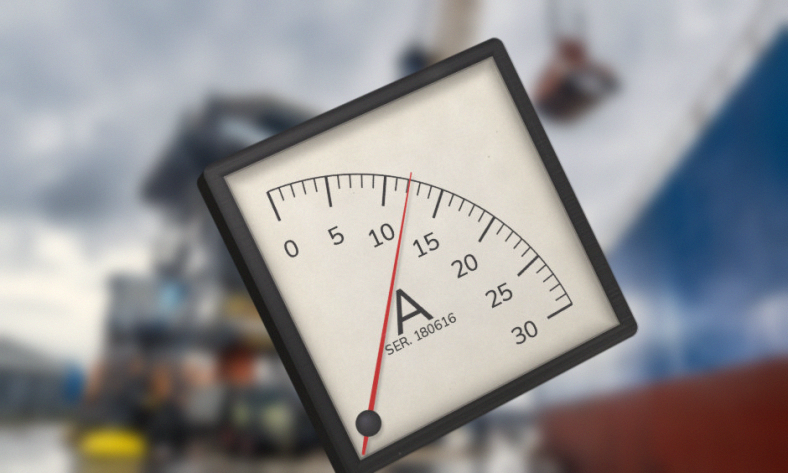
12 A
